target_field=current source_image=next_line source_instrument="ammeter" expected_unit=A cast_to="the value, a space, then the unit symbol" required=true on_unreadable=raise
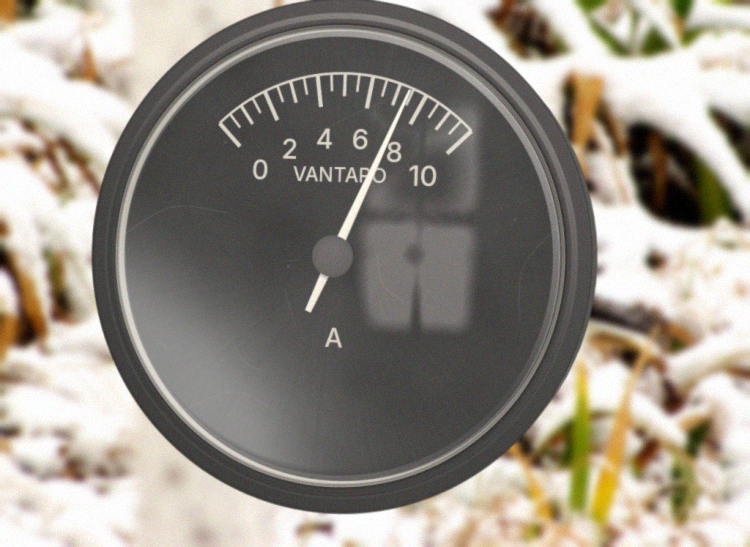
7.5 A
